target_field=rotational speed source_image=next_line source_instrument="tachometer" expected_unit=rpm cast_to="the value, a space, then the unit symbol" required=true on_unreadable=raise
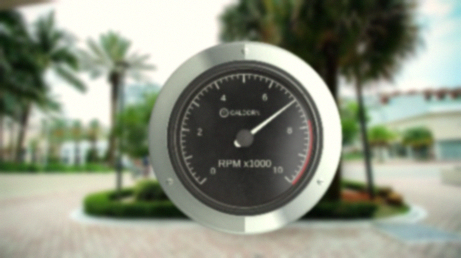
7000 rpm
